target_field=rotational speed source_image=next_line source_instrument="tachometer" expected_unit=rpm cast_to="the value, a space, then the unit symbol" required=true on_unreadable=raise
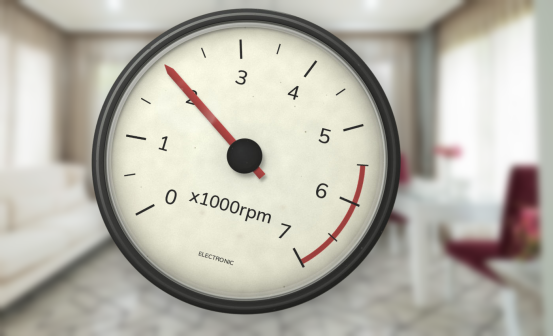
2000 rpm
